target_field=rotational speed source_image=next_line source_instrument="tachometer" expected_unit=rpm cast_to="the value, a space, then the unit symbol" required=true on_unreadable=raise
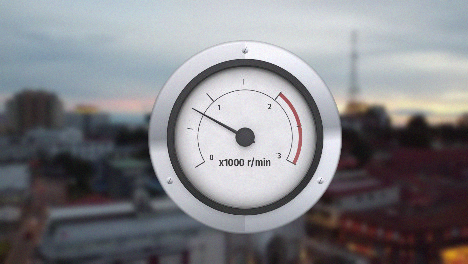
750 rpm
